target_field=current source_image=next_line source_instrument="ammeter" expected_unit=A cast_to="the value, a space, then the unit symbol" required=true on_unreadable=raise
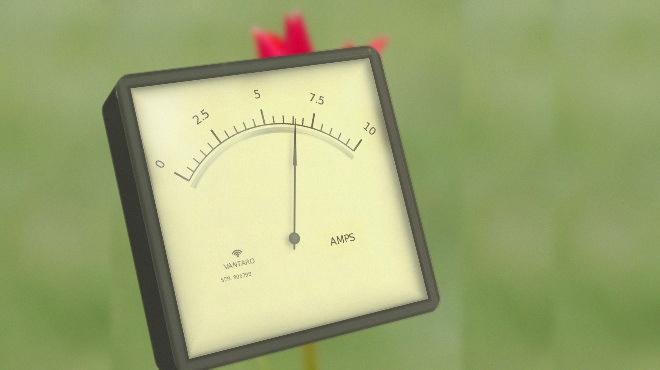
6.5 A
